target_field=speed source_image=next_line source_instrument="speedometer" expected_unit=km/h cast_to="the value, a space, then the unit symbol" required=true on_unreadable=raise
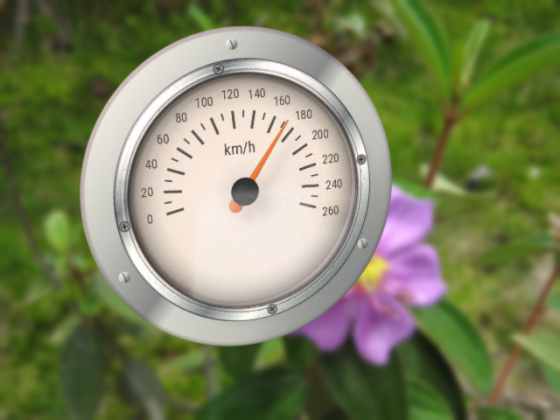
170 km/h
